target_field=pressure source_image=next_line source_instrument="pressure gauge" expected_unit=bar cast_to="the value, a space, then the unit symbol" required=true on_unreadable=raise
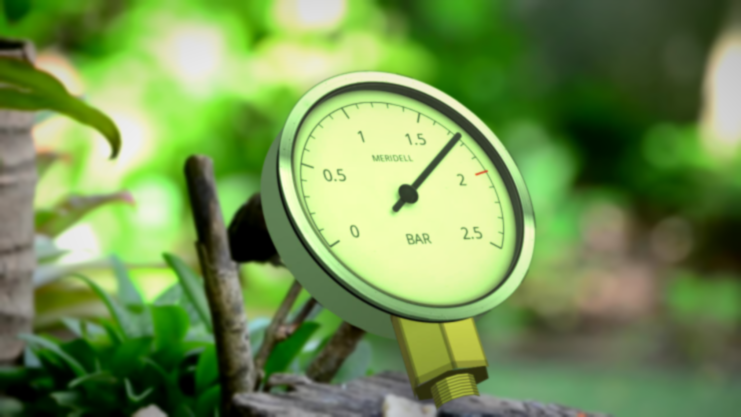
1.75 bar
